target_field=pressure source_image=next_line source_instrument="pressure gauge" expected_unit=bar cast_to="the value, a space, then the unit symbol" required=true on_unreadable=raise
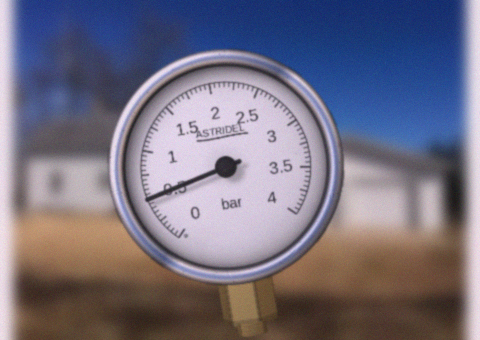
0.5 bar
